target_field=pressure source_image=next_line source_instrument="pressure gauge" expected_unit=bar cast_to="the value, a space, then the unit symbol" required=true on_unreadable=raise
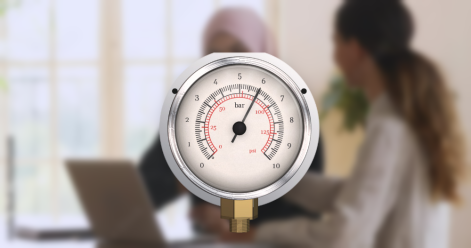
6 bar
